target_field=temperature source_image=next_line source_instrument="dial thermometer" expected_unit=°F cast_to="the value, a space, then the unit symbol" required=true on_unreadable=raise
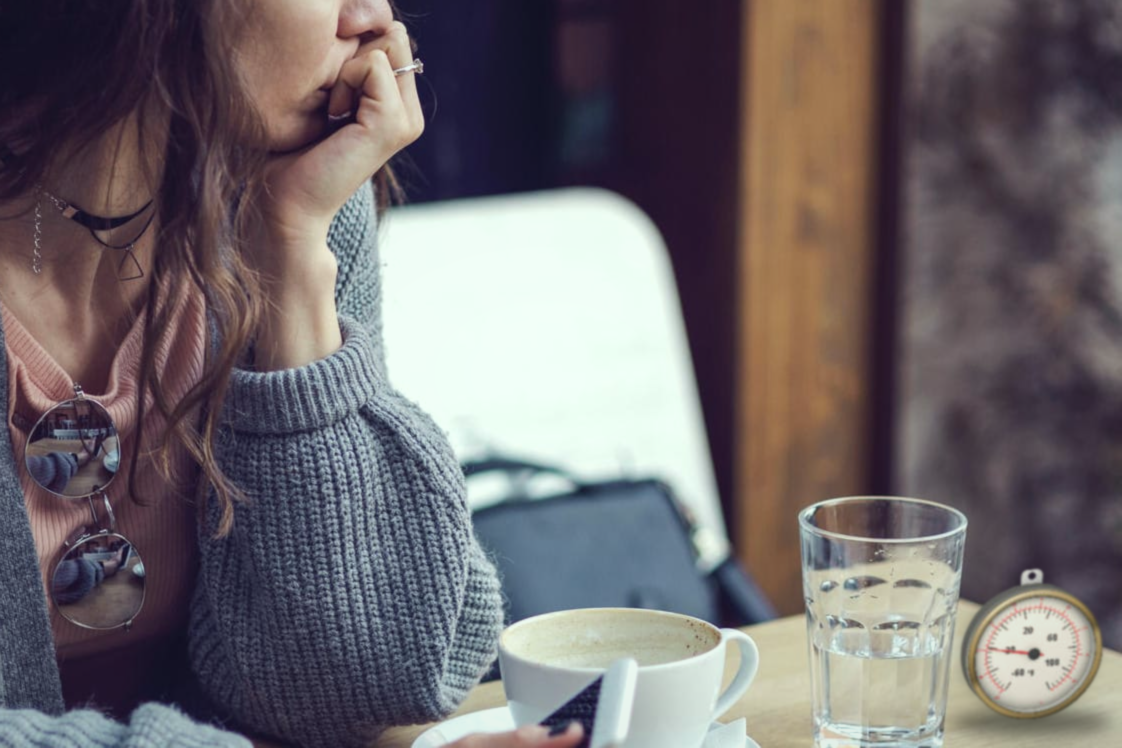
-20 °F
